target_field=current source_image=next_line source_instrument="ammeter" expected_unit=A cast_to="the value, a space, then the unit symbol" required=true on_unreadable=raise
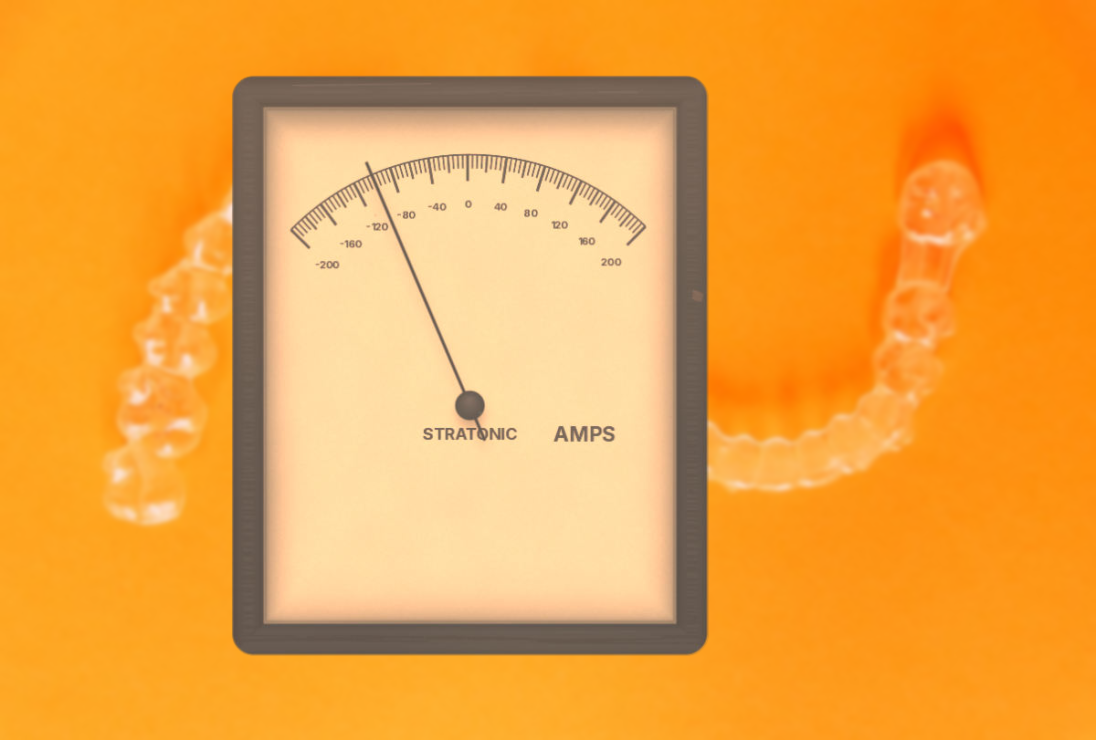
-100 A
